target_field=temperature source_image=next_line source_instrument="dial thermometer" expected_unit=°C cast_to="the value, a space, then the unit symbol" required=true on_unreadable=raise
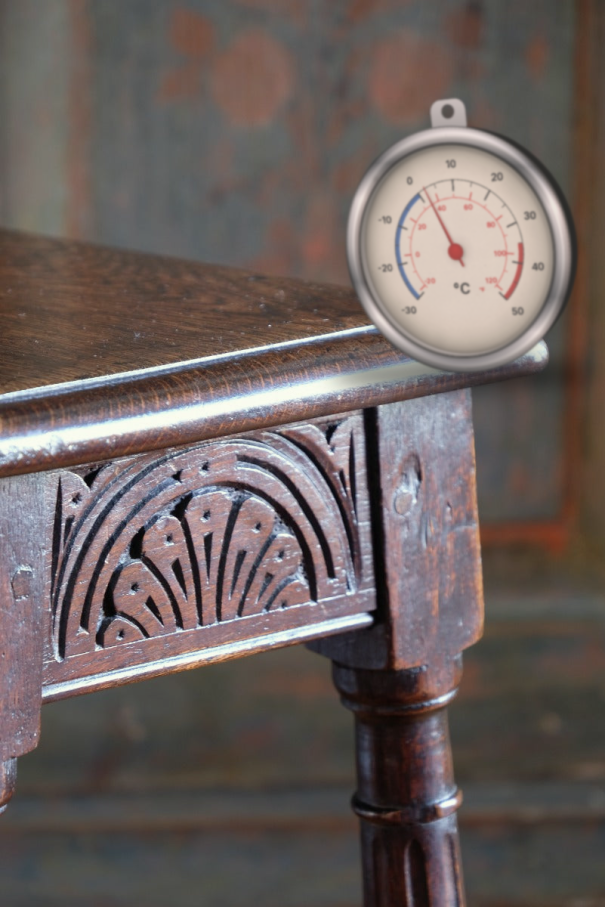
2.5 °C
